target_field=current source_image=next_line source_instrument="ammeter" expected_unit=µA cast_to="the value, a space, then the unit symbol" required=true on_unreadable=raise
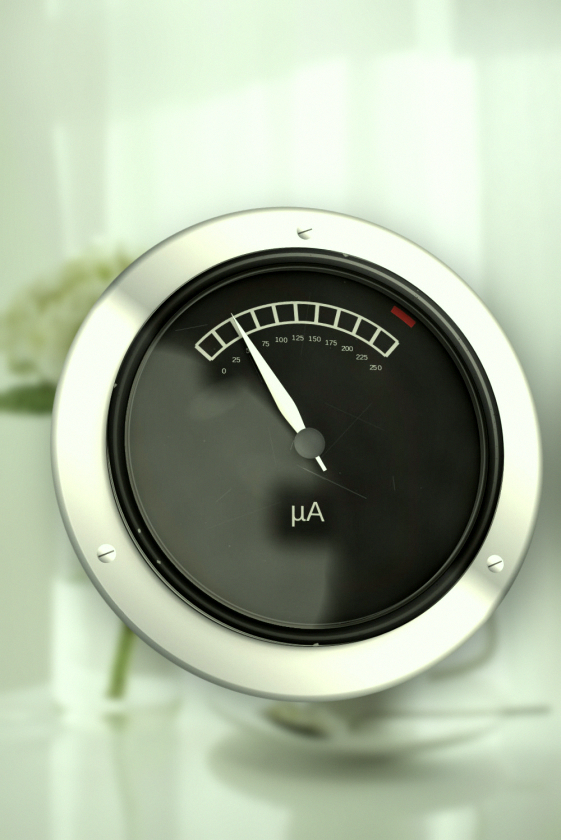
50 µA
